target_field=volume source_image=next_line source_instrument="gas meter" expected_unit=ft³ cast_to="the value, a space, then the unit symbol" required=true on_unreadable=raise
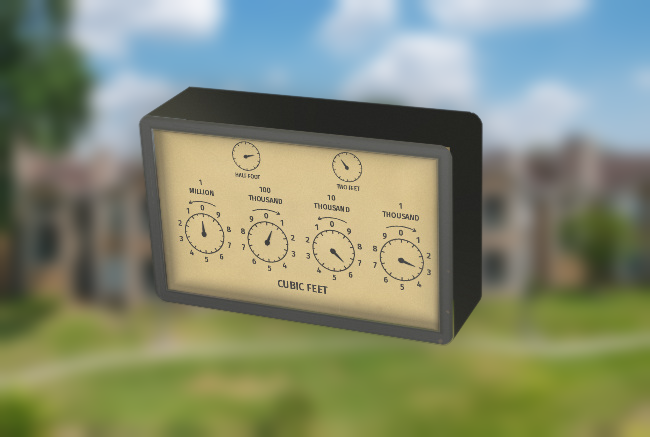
6300 ft³
